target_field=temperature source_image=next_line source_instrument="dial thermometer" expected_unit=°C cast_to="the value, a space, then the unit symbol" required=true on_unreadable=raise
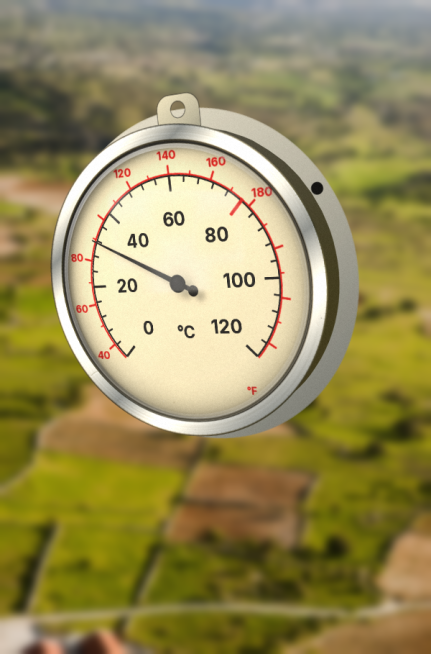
32 °C
